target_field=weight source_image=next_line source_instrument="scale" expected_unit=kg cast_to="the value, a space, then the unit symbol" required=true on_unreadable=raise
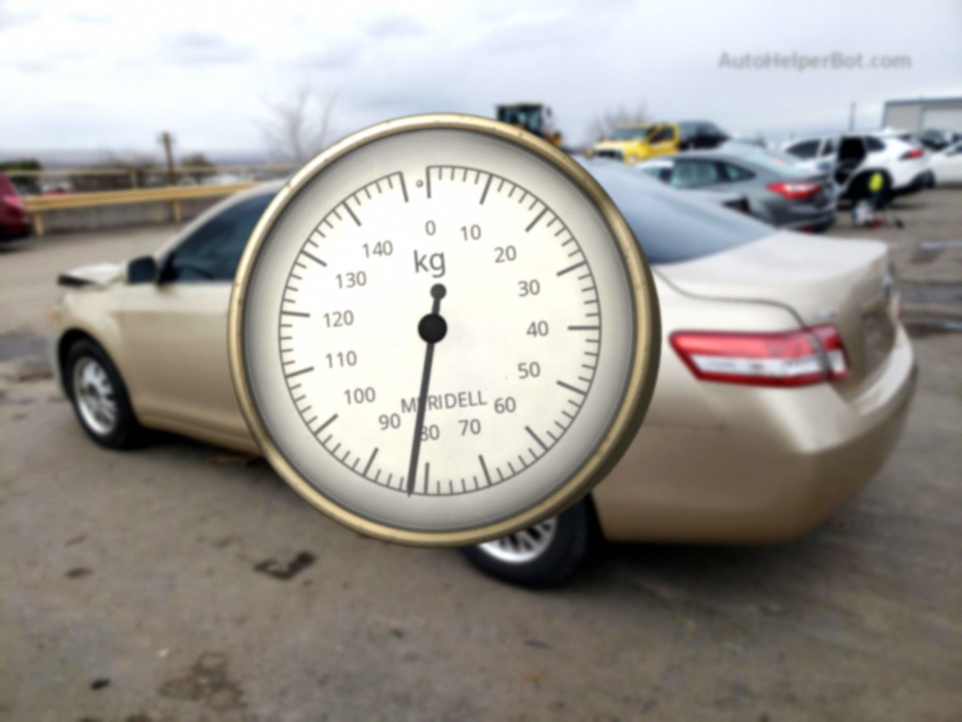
82 kg
